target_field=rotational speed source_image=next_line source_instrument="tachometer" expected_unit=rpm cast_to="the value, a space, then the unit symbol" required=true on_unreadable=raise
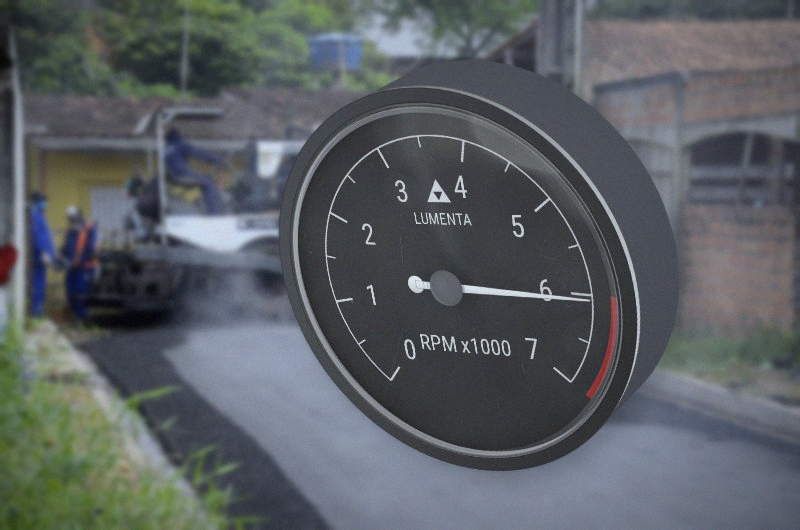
6000 rpm
